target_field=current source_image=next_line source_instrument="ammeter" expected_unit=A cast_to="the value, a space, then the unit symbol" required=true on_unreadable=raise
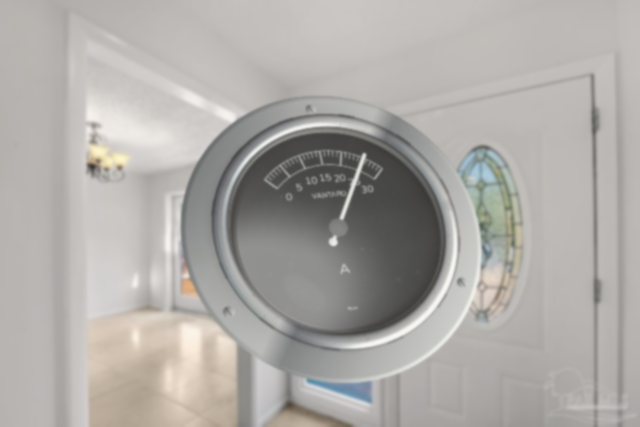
25 A
